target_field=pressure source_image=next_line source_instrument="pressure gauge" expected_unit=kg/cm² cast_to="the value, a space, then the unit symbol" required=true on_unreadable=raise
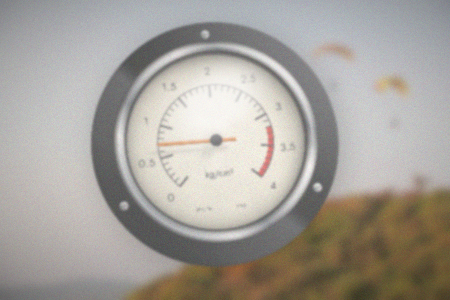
0.7 kg/cm²
